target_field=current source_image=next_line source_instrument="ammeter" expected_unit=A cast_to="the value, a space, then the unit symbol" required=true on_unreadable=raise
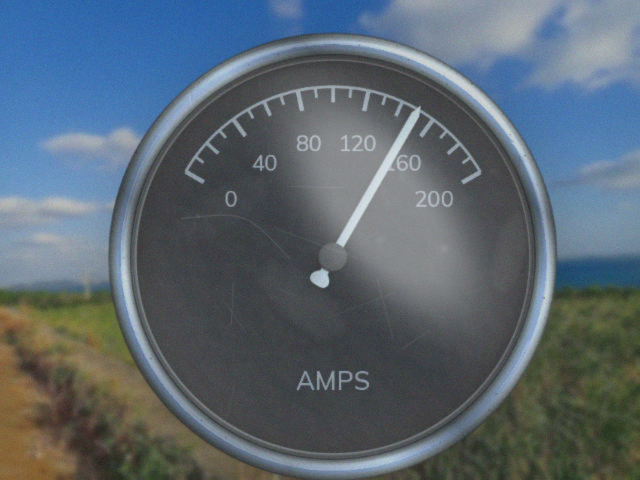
150 A
